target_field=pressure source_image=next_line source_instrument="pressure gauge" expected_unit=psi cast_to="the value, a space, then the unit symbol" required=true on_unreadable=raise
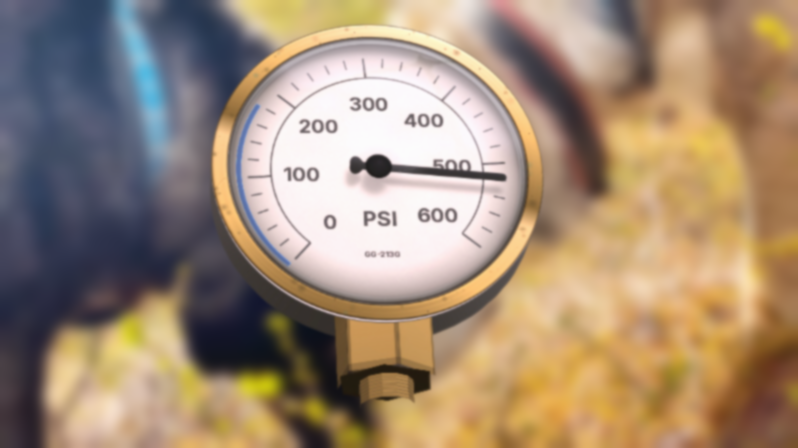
520 psi
